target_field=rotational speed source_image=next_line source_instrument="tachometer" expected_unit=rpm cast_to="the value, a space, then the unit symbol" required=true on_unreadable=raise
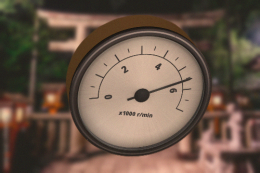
5500 rpm
